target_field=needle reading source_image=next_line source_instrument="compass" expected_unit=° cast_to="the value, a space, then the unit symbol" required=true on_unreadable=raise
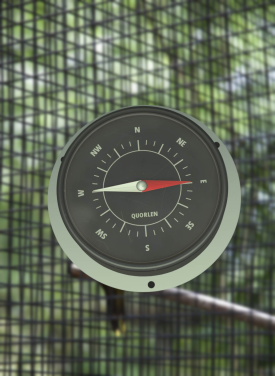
90 °
